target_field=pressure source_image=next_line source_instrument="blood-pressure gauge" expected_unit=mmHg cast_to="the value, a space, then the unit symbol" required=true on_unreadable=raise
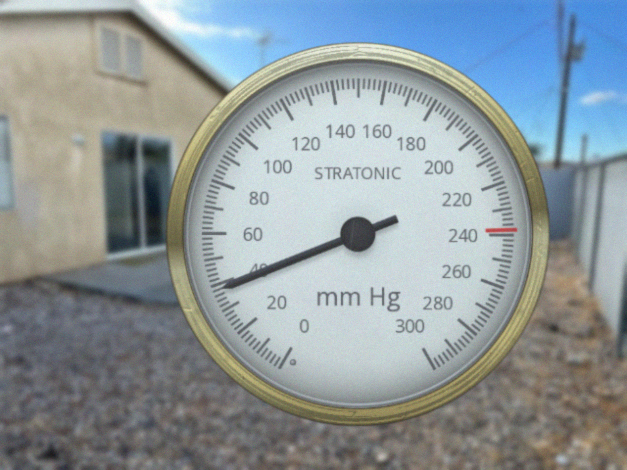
38 mmHg
